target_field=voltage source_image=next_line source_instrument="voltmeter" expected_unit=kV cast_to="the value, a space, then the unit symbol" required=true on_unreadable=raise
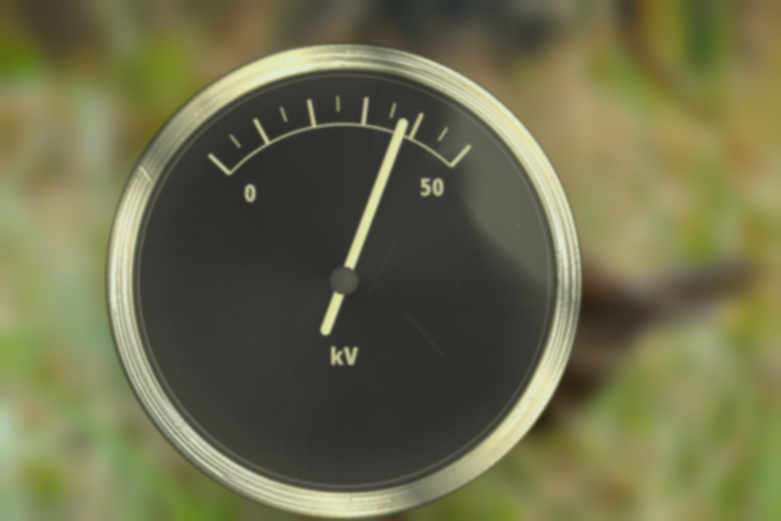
37.5 kV
